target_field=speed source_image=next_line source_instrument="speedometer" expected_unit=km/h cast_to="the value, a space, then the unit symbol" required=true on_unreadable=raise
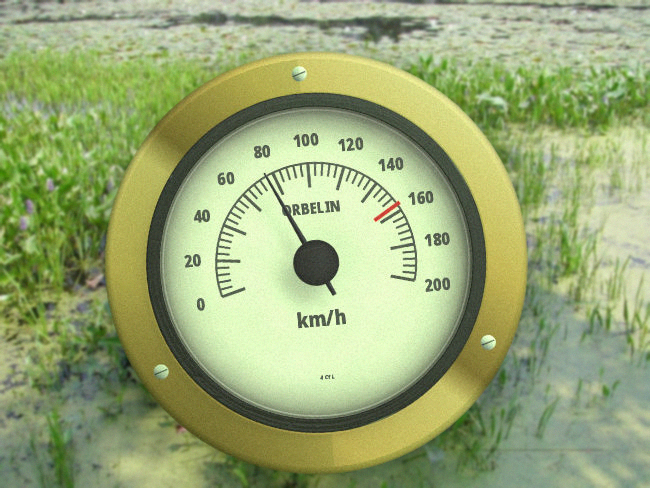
76 km/h
